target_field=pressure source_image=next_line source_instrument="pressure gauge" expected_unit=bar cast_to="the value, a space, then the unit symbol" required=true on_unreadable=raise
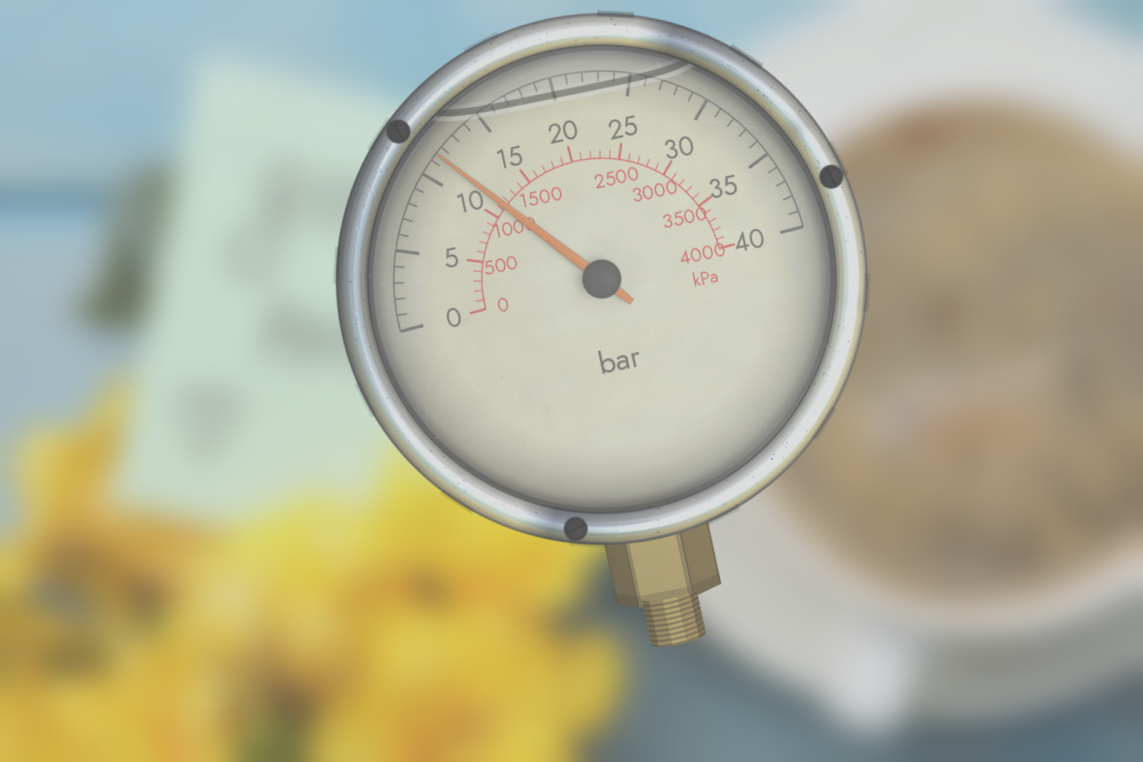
11.5 bar
